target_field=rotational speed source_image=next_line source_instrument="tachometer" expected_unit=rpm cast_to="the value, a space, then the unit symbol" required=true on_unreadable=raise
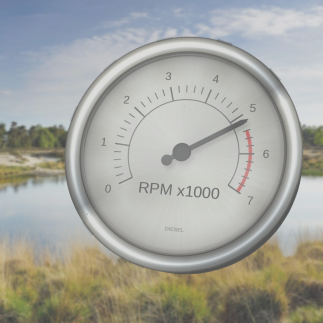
5200 rpm
